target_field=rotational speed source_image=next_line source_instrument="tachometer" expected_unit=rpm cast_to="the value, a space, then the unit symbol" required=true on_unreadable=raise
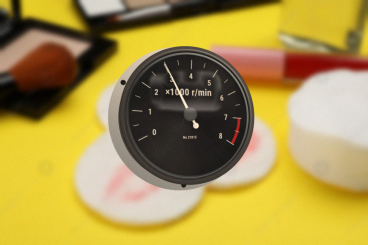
3000 rpm
